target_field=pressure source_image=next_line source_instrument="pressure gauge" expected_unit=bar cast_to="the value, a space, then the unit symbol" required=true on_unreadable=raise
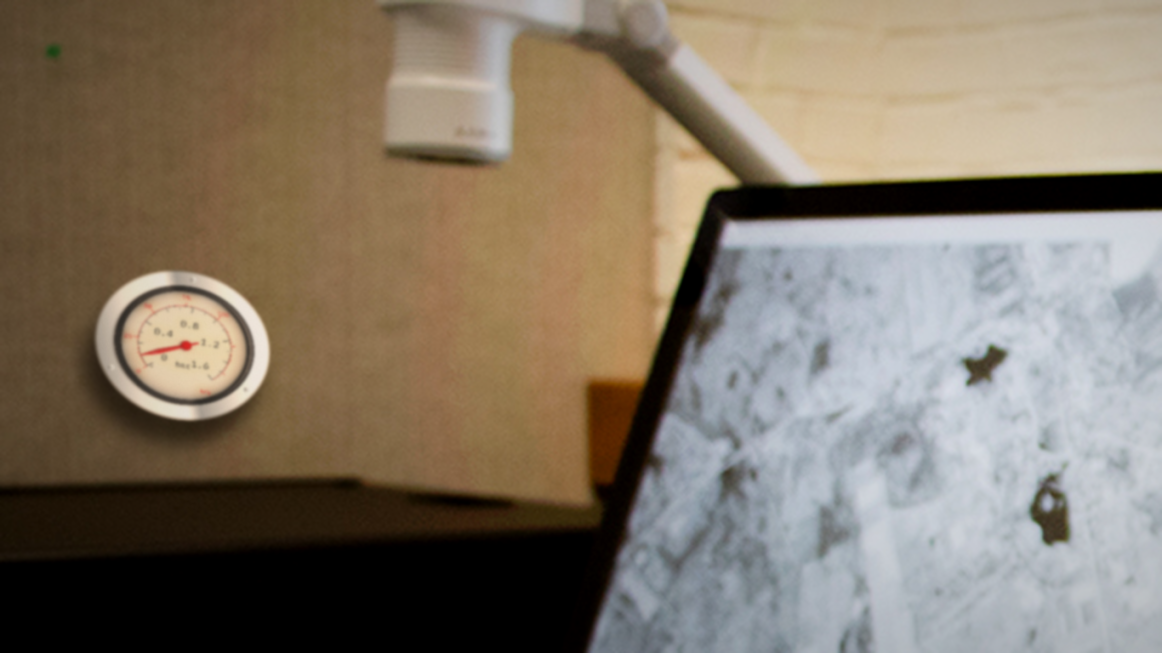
0.1 bar
